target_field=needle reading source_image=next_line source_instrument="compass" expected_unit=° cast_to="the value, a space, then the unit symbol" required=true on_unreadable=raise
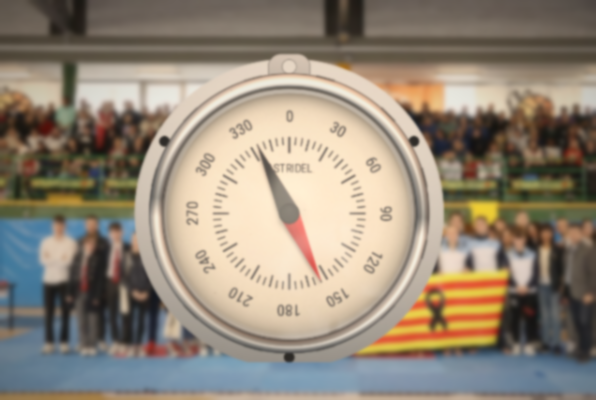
155 °
